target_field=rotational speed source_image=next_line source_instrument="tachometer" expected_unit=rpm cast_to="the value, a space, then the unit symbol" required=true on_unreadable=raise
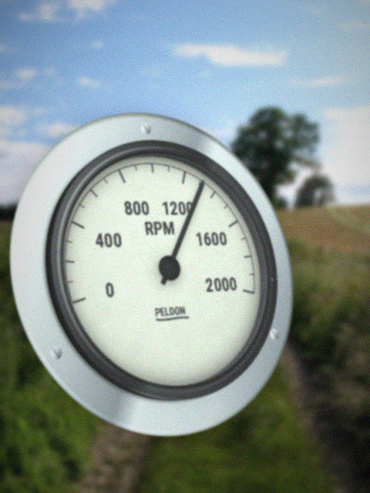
1300 rpm
